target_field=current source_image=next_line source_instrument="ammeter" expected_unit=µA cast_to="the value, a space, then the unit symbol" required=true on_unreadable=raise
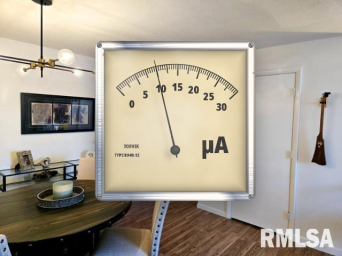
10 µA
